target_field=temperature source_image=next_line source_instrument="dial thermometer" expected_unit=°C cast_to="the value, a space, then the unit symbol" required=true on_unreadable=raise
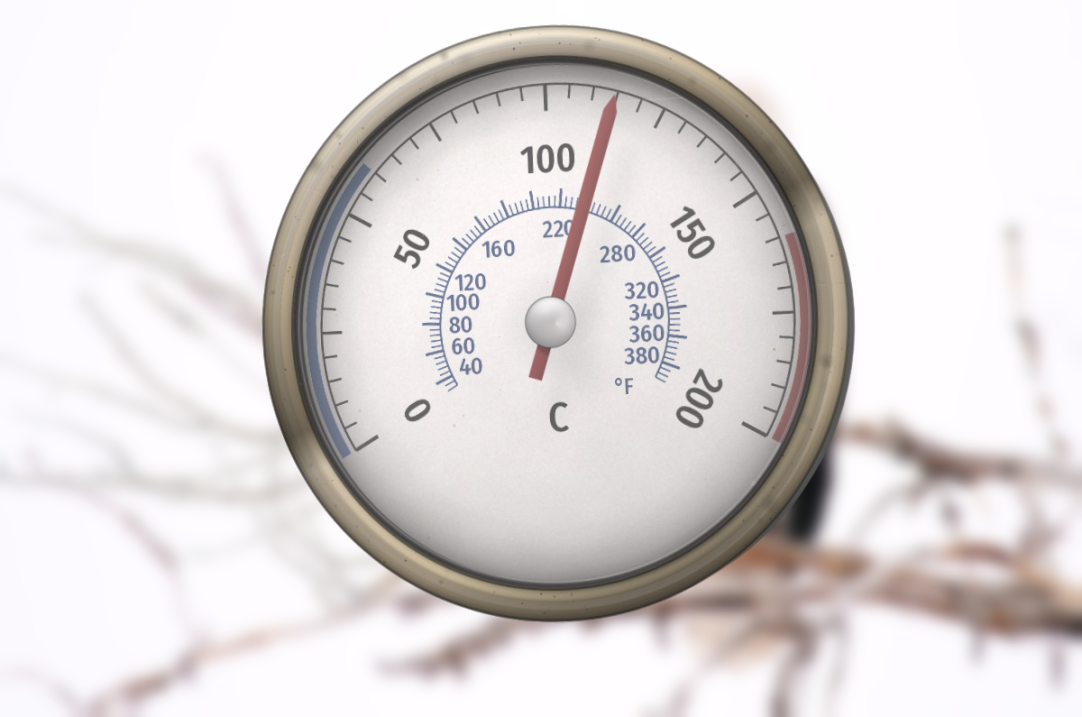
115 °C
